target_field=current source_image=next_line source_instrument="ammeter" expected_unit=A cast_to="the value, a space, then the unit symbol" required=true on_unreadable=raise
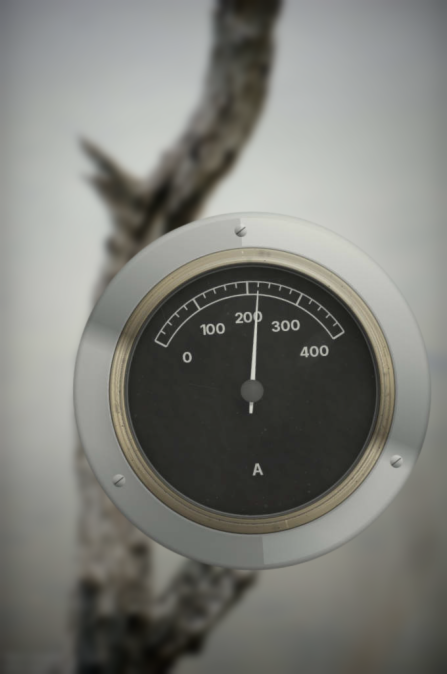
220 A
